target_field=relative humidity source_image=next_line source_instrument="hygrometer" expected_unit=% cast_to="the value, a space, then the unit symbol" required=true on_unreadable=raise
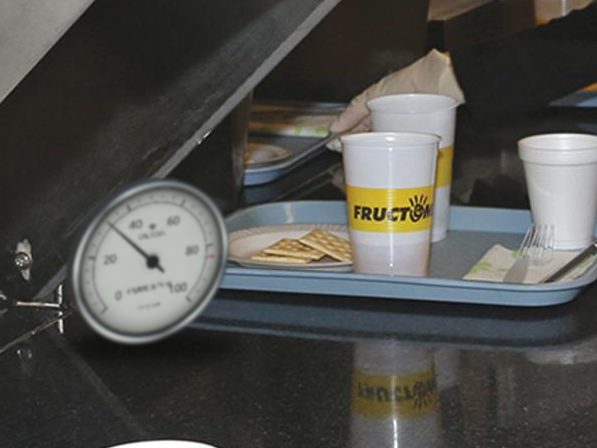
32 %
